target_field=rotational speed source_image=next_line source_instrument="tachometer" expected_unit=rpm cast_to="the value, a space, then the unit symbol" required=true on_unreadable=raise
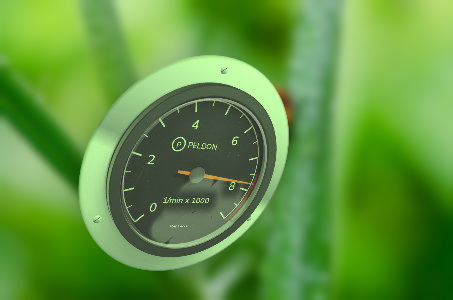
7750 rpm
